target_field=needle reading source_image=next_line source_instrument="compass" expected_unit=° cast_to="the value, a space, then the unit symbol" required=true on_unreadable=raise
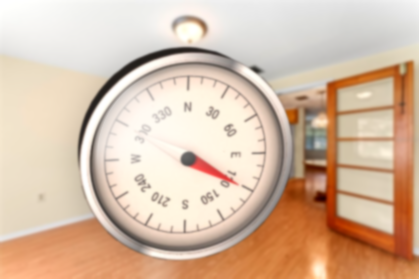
120 °
